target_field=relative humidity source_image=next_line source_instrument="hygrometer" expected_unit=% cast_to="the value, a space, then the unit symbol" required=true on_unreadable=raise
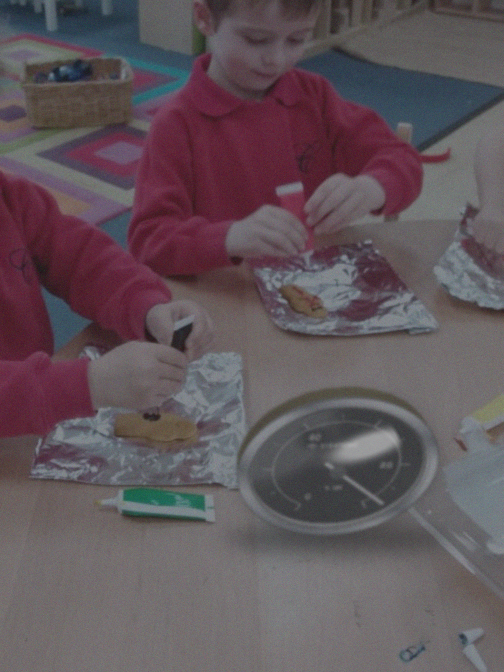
95 %
